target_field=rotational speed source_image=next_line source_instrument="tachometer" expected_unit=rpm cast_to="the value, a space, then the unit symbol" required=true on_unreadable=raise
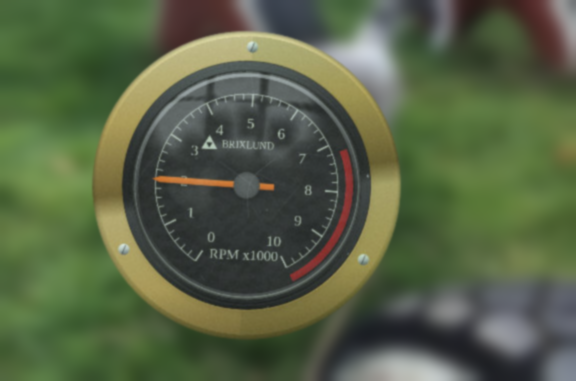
2000 rpm
